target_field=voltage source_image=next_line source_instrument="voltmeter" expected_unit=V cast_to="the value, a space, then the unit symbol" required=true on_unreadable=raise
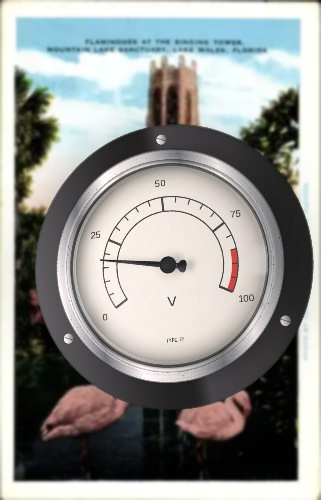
17.5 V
